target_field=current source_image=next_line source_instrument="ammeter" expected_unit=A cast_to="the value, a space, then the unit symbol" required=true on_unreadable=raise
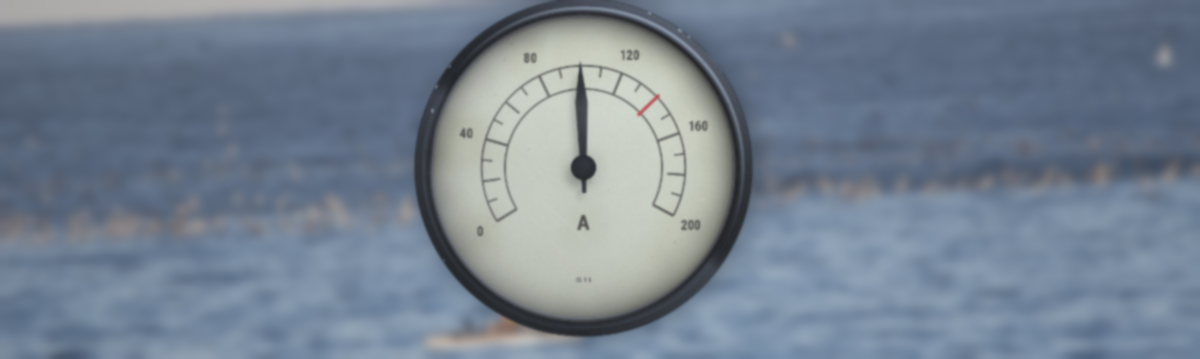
100 A
